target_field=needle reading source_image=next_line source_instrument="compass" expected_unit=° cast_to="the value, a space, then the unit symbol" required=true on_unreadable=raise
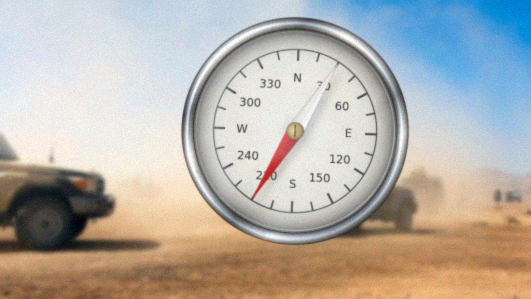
210 °
